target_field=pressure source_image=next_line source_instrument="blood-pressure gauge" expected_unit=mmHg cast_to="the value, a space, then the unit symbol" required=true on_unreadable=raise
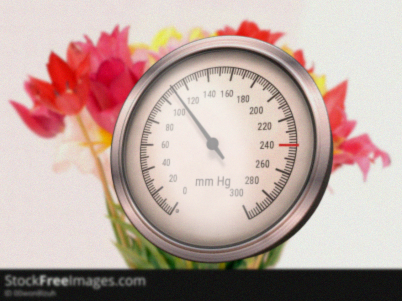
110 mmHg
